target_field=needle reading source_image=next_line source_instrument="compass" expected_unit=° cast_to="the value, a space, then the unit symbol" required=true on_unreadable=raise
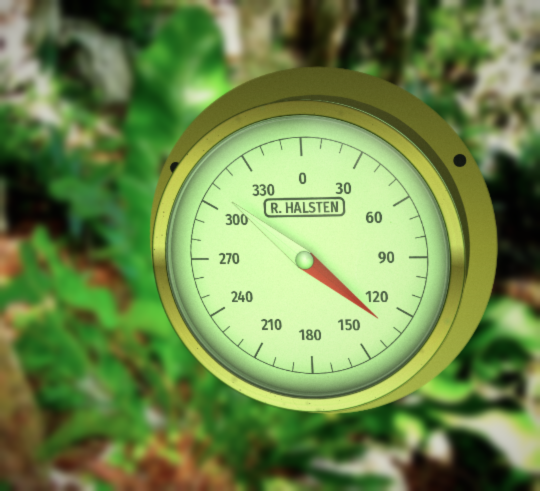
130 °
